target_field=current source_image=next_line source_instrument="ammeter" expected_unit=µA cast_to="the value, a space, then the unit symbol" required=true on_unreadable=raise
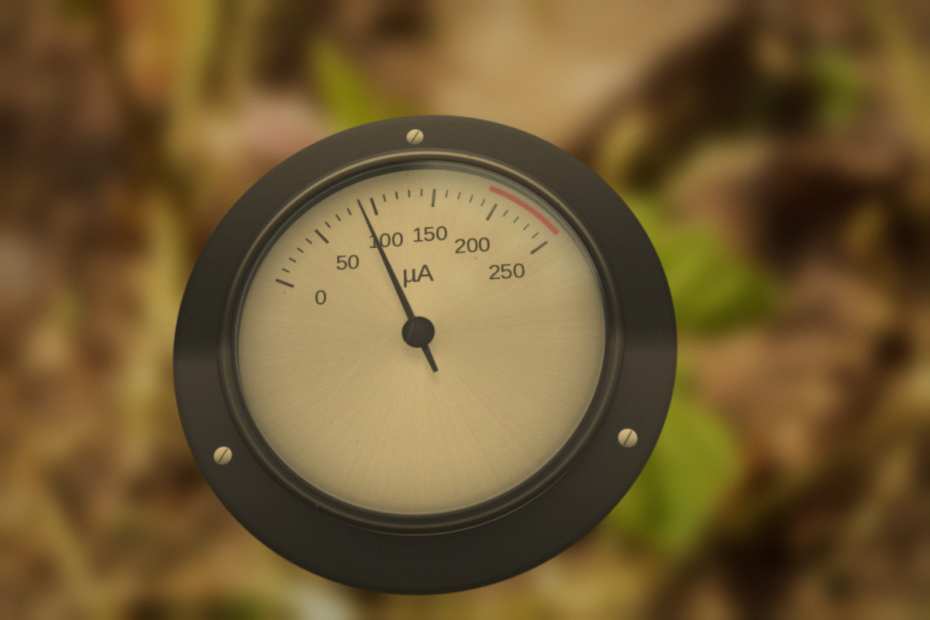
90 µA
